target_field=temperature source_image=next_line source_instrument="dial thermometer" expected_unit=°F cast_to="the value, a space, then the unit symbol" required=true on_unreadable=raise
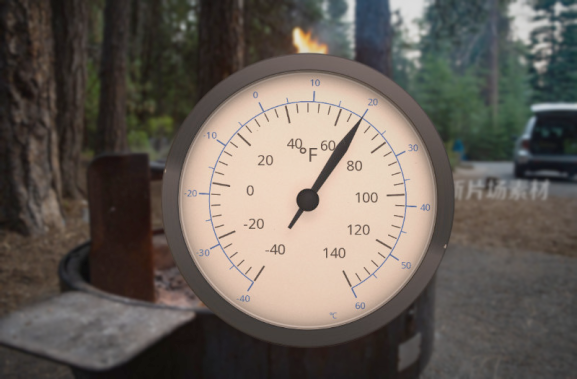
68 °F
